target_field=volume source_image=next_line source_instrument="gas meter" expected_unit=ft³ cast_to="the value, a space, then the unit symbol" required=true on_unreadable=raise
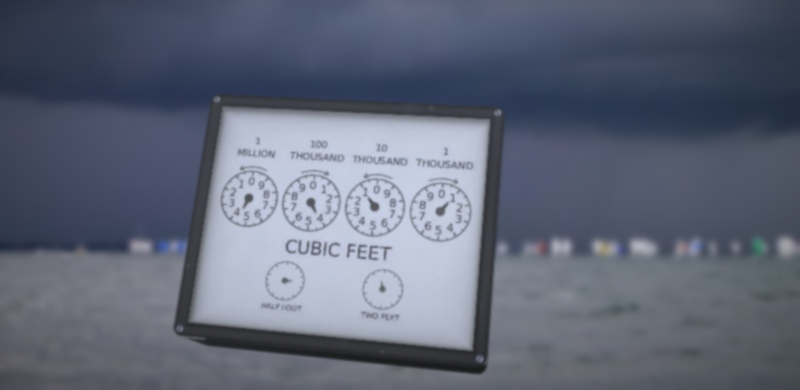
441100 ft³
